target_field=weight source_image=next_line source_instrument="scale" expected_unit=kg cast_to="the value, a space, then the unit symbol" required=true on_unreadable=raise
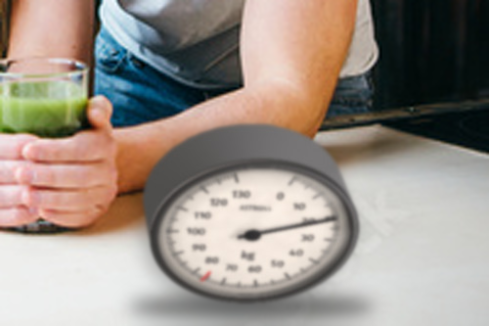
20 kg
